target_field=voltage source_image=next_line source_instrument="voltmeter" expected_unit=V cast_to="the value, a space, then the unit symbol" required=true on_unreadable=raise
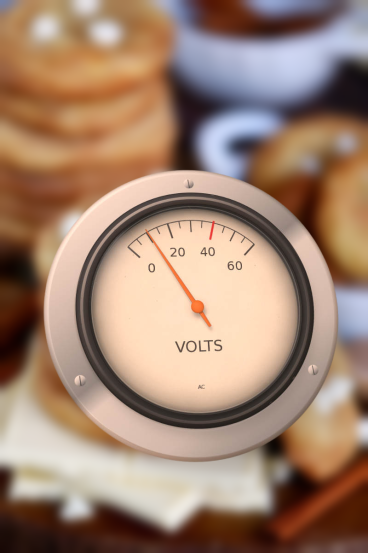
10 V
